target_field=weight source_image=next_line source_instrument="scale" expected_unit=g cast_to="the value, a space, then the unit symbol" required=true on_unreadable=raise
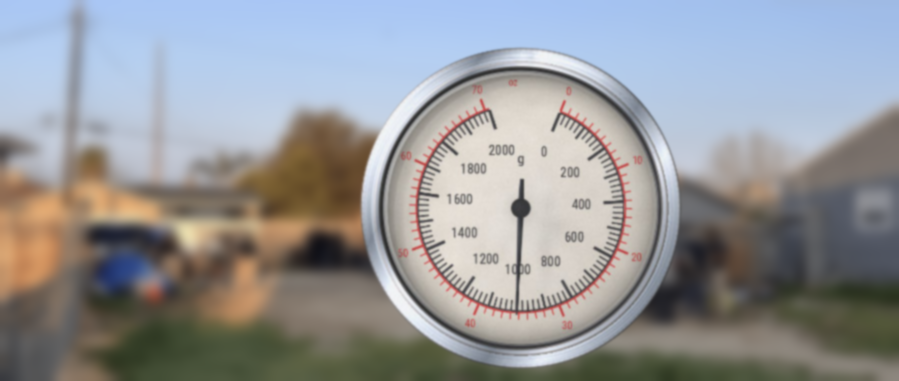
1000 g
